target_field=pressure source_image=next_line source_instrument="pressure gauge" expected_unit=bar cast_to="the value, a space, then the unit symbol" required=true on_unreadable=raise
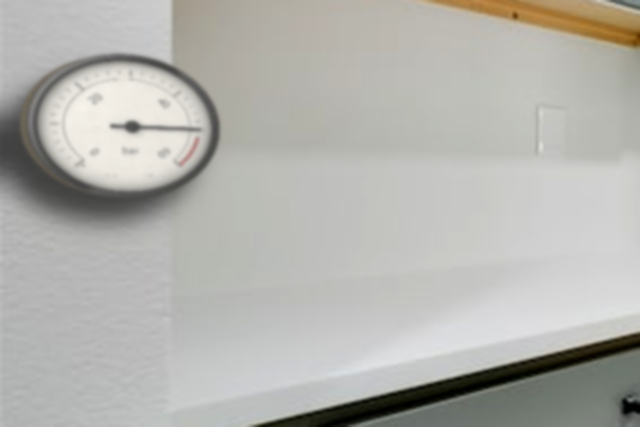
50 bar
